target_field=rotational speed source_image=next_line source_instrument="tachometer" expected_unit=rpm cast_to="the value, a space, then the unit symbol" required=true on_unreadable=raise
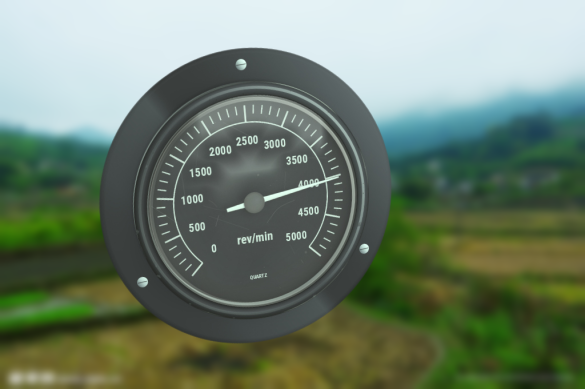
4000 rpm
